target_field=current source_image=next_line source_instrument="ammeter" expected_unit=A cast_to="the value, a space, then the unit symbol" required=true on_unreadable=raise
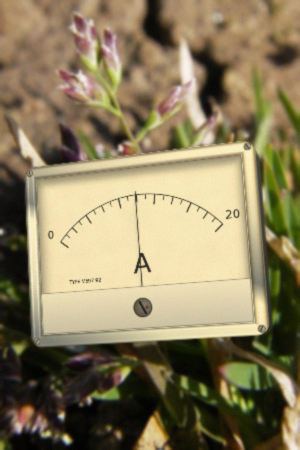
10 A
